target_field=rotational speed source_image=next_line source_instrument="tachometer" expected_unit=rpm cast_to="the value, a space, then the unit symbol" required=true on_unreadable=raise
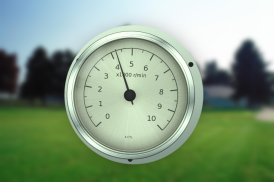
4250 rpm
